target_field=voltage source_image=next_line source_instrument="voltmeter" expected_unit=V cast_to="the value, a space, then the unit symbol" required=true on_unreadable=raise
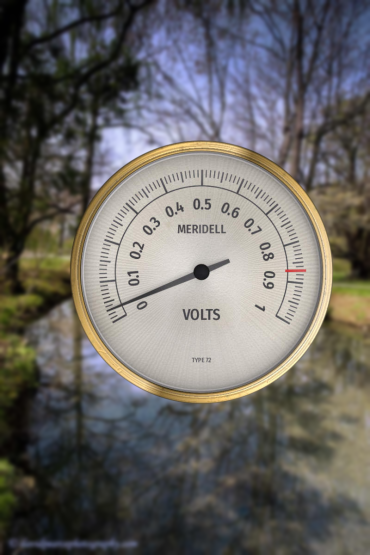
0.03 V
